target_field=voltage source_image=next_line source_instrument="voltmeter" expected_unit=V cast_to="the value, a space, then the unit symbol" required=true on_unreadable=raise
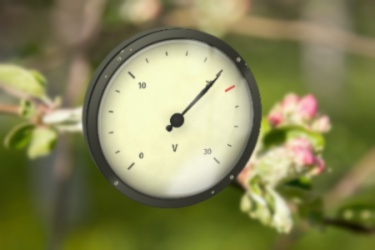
20 V
